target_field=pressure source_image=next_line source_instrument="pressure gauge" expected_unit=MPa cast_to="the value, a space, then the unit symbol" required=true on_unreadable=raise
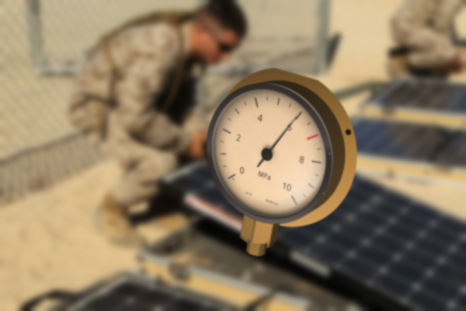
6 MPa
